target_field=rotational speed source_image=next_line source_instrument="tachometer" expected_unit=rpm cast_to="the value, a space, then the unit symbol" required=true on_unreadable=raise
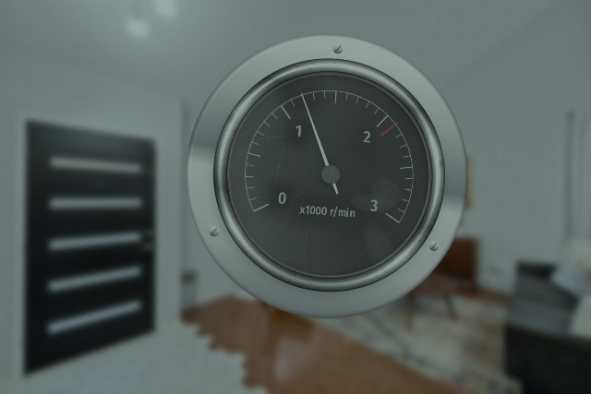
1200 rpm
